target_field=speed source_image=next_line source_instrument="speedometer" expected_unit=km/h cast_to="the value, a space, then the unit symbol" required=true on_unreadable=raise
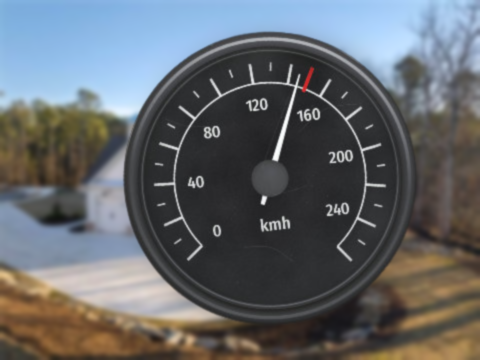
145 km/h
